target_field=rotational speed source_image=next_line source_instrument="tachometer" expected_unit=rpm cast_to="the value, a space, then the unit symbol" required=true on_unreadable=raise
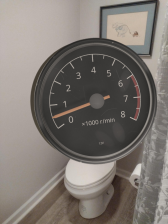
500 rpm
